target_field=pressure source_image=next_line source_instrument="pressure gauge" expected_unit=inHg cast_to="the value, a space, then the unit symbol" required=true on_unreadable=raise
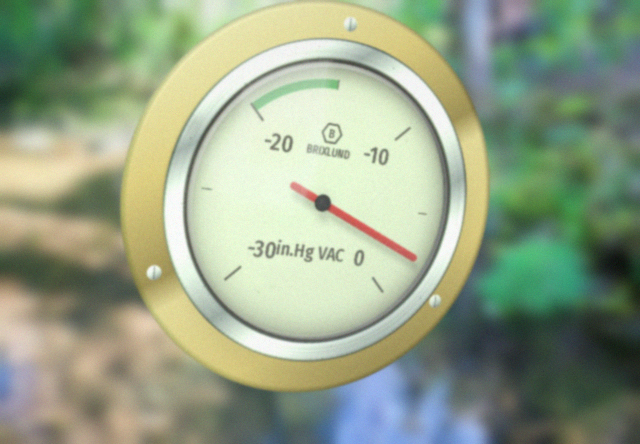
-2.5 inHg
